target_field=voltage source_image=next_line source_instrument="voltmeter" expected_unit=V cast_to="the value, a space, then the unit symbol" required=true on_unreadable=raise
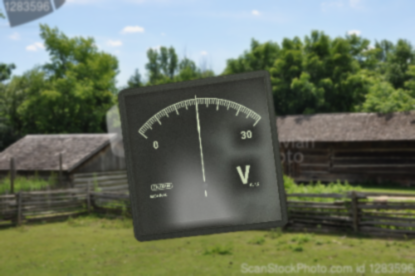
15 V
